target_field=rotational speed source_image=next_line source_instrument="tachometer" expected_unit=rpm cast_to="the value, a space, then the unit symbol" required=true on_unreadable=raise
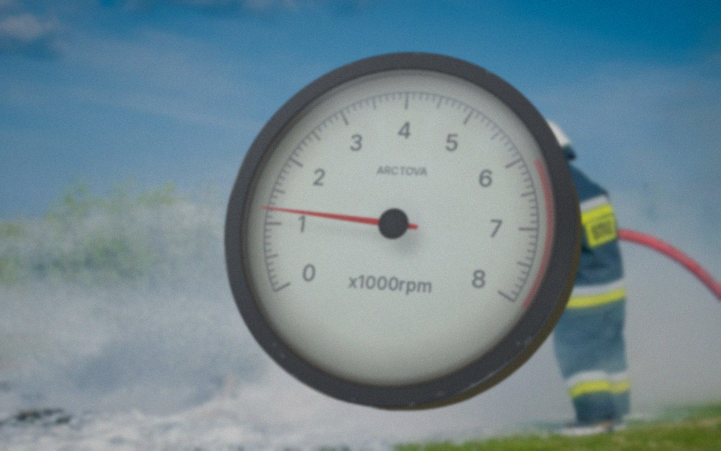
1200 rpm
